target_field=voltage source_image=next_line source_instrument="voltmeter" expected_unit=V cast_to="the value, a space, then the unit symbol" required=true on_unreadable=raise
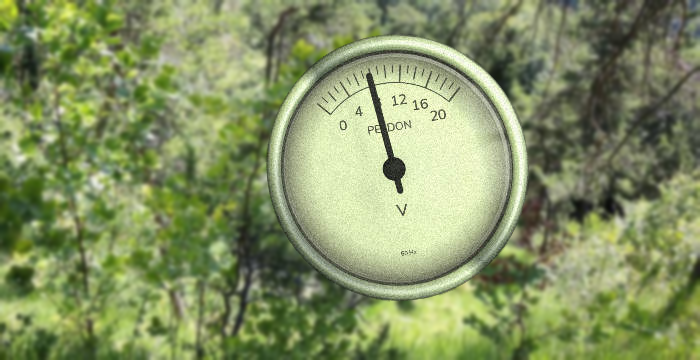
8 V
